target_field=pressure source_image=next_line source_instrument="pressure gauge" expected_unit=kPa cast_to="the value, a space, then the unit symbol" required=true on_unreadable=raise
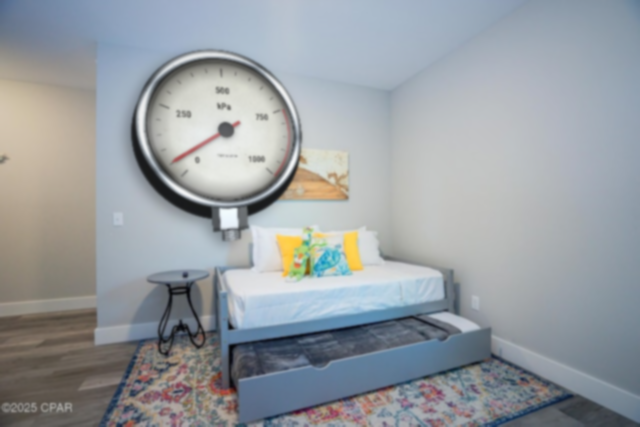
50 kPa
